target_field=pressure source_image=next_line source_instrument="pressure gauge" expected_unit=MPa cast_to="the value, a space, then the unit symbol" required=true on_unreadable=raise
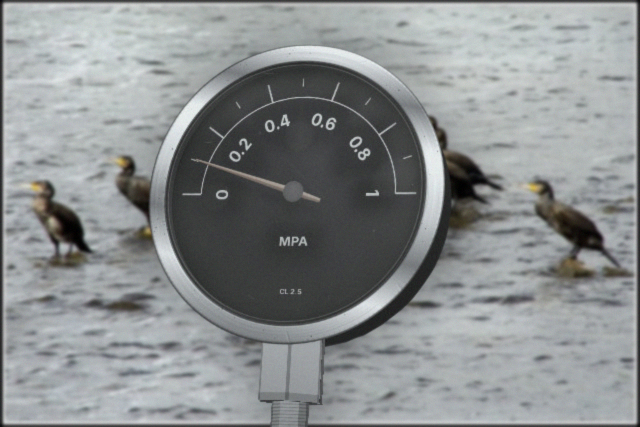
0.1 MPa
